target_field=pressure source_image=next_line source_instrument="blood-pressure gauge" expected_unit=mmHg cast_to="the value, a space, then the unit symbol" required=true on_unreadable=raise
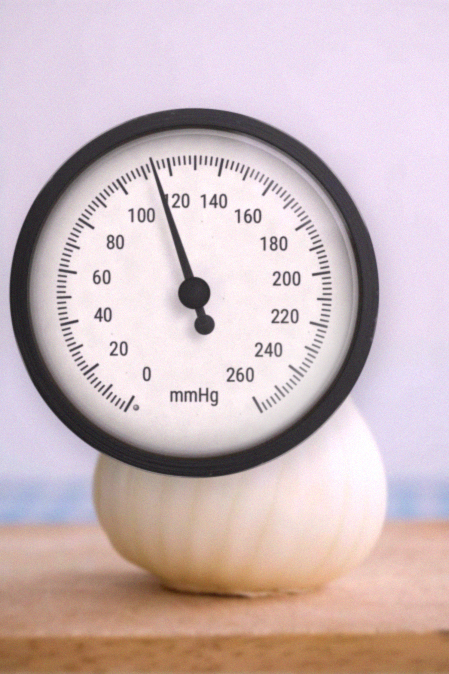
114 mmHg
